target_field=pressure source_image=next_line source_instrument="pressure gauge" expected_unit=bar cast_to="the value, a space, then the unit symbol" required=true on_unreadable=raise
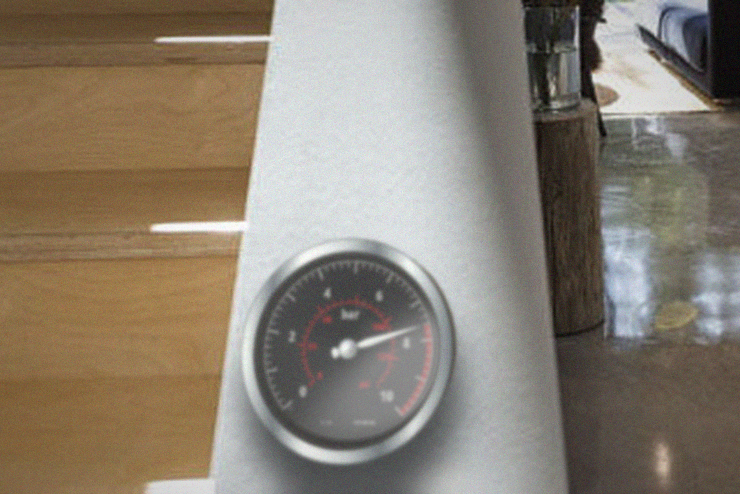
7.6 bar
